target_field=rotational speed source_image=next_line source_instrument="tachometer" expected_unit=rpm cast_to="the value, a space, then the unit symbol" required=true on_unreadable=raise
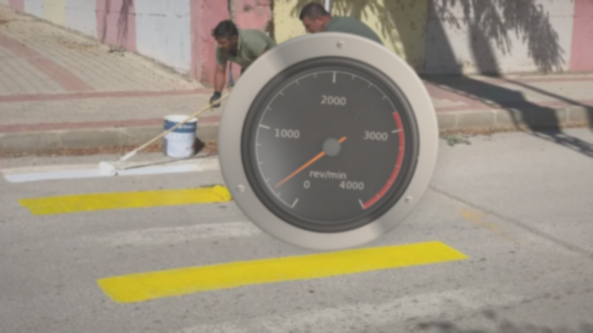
300 rpm
